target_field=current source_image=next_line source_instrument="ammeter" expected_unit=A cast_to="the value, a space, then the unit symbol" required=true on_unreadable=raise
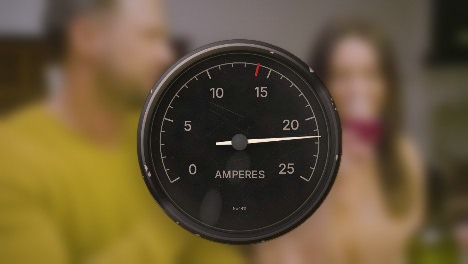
21.5 A
